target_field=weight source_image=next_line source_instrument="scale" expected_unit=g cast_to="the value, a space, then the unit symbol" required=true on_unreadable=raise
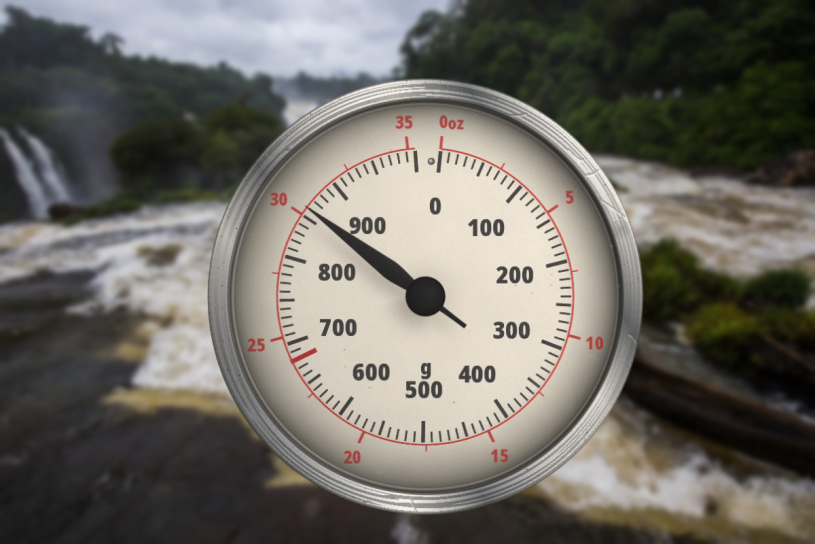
860 g
